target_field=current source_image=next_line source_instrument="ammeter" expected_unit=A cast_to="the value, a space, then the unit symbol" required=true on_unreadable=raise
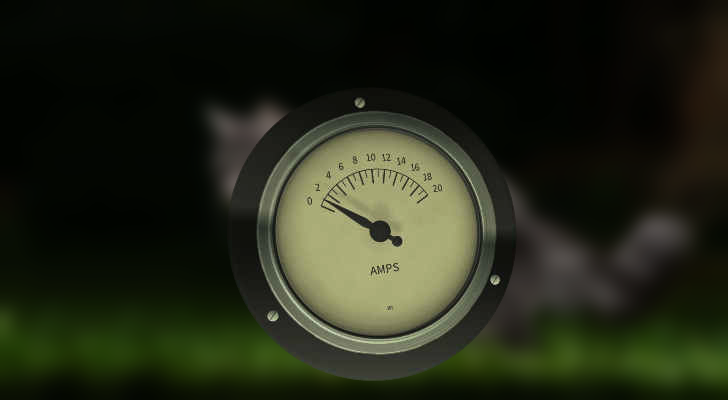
1 A
